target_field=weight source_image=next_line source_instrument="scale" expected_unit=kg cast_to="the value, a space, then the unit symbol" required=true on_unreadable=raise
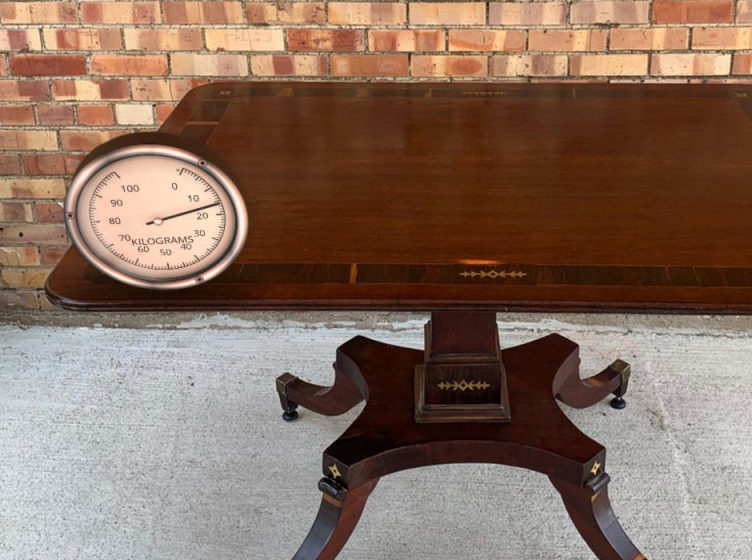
15 kg
